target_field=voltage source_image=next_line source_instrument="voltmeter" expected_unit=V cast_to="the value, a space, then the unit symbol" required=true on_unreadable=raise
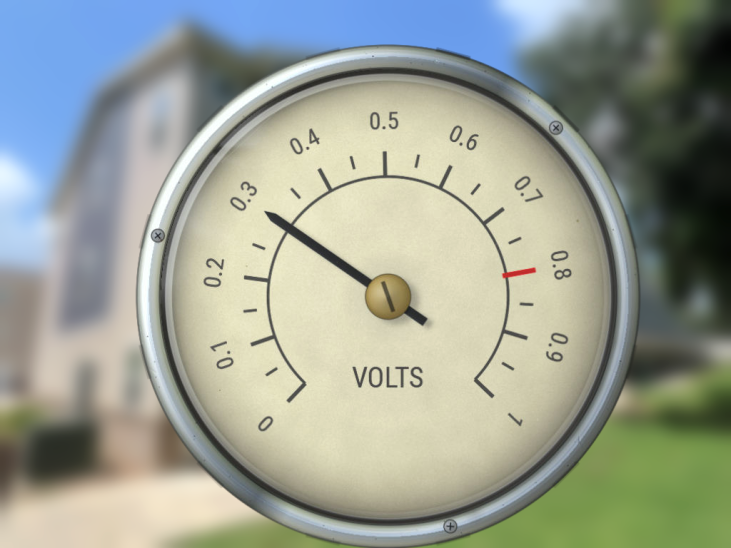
0.3 V
